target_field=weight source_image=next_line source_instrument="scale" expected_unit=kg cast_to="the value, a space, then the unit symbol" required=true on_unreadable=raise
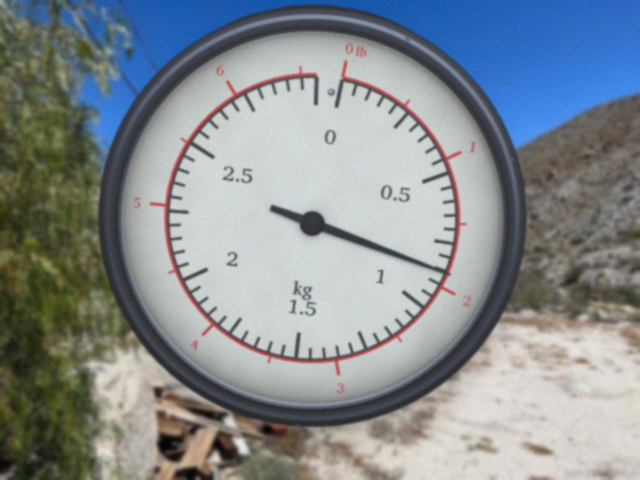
0.85 kg
